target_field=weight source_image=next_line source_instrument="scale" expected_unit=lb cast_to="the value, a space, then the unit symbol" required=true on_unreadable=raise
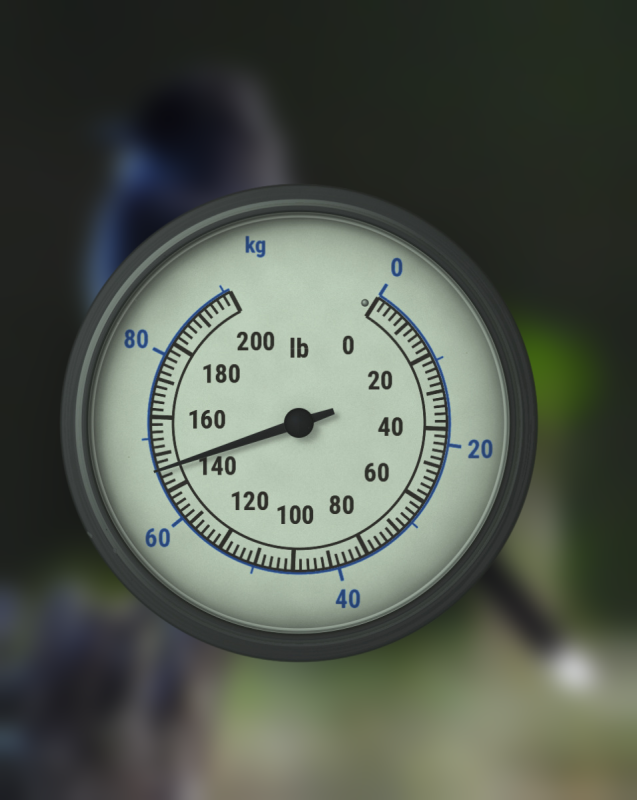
146 lb
